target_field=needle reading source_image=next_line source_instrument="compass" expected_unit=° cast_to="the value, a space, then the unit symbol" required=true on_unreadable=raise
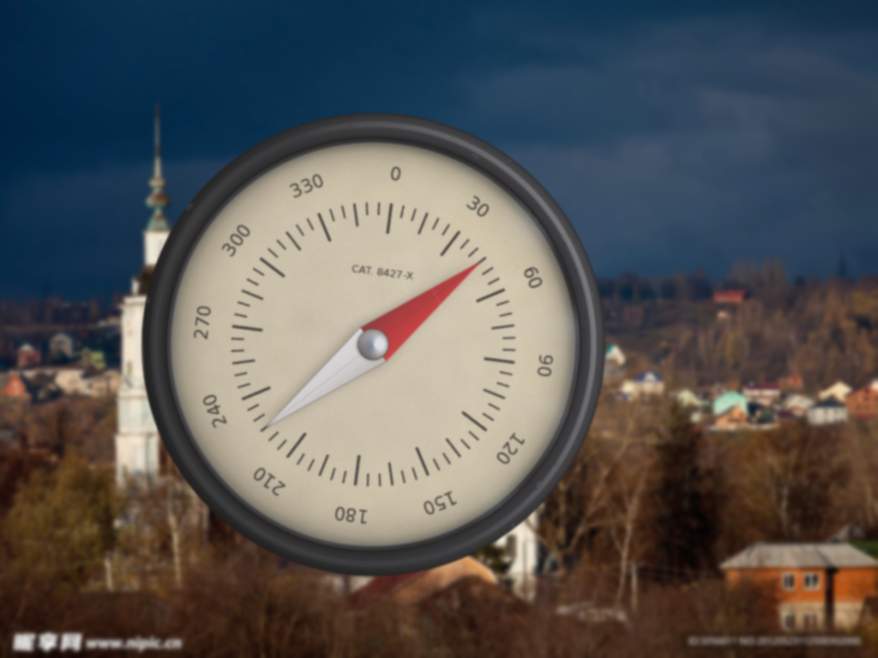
45 °
